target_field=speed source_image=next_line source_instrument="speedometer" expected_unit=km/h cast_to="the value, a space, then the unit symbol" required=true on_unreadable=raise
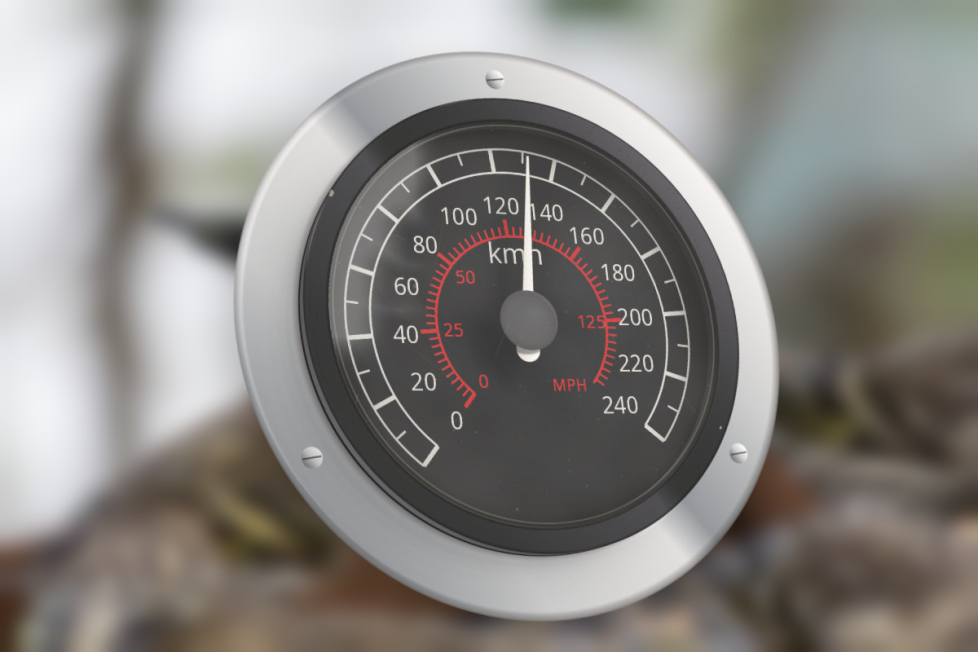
130 km/h
